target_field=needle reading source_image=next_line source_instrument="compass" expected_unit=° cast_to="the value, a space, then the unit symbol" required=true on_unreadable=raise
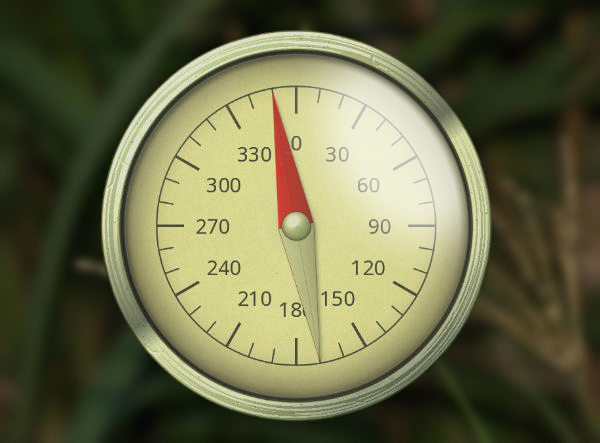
350 °
